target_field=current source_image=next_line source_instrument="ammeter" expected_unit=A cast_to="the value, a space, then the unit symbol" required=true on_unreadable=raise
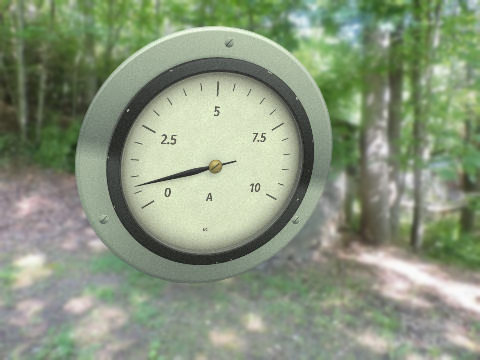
0.75 A
